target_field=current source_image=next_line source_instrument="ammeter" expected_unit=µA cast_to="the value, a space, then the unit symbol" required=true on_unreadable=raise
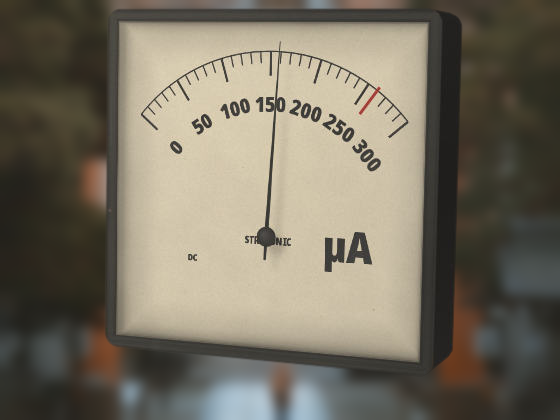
160 µA
